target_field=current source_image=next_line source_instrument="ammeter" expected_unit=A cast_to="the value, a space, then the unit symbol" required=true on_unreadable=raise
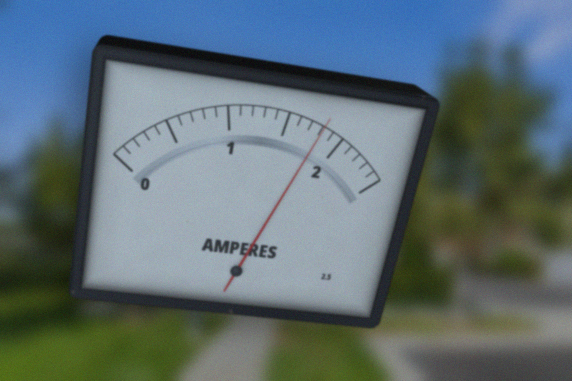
1.8 A
